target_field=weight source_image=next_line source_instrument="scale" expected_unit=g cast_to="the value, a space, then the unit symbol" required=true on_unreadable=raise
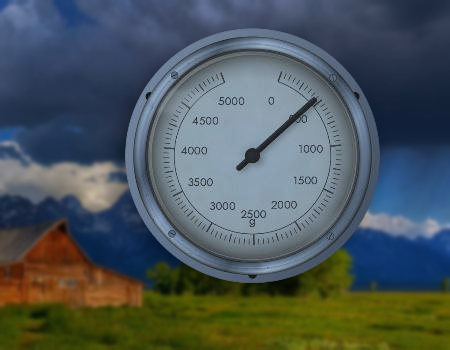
450 g
